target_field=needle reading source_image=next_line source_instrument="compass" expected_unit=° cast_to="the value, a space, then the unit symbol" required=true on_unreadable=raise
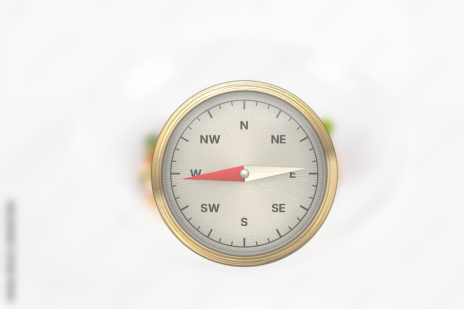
265 °
